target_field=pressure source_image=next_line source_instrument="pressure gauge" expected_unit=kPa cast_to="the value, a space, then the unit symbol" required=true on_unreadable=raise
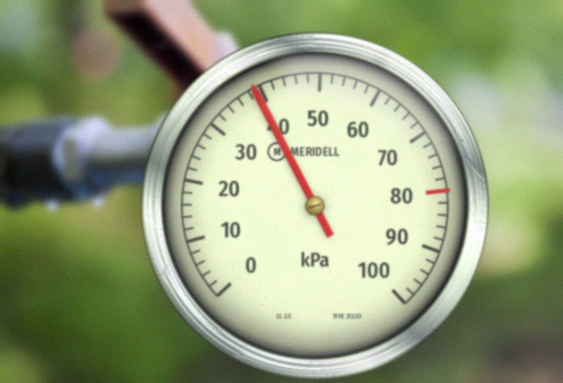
39 kPa
